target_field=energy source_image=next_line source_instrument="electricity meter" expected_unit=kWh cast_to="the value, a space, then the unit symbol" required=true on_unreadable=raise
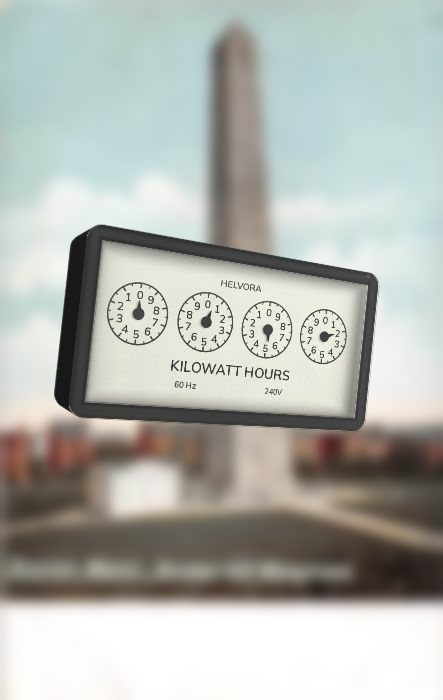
52 kWh
